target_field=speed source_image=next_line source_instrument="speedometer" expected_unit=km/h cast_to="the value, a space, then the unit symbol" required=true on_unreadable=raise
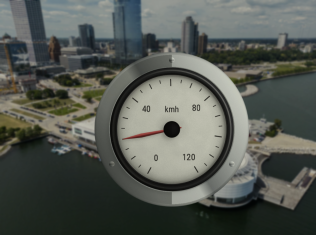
20 km/h
